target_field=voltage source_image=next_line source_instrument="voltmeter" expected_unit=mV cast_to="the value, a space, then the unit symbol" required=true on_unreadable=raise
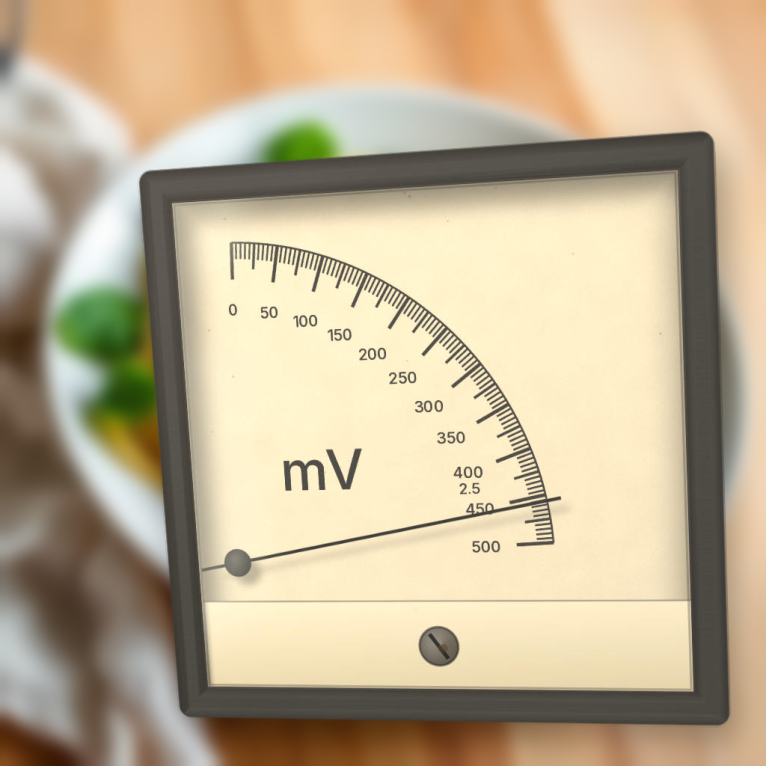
455 mV
